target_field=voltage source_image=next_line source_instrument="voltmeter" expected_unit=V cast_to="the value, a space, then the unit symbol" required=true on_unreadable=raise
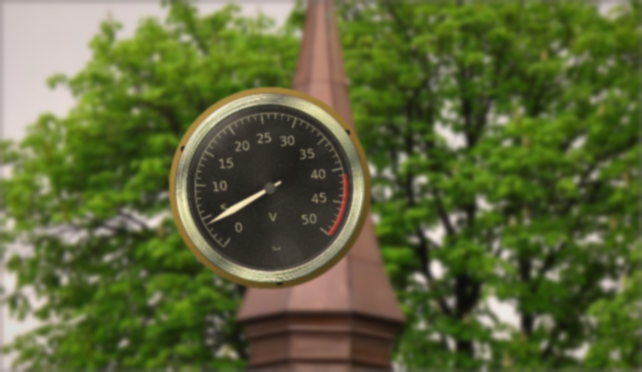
4 V
